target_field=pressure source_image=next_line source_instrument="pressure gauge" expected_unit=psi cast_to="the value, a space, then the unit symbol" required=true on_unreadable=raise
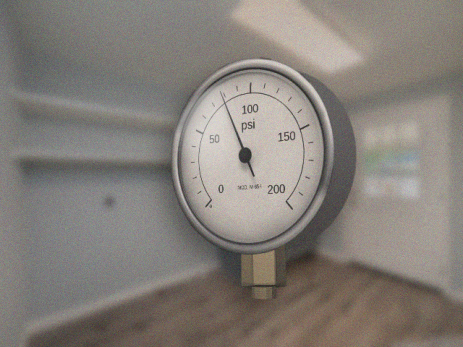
80 psi
